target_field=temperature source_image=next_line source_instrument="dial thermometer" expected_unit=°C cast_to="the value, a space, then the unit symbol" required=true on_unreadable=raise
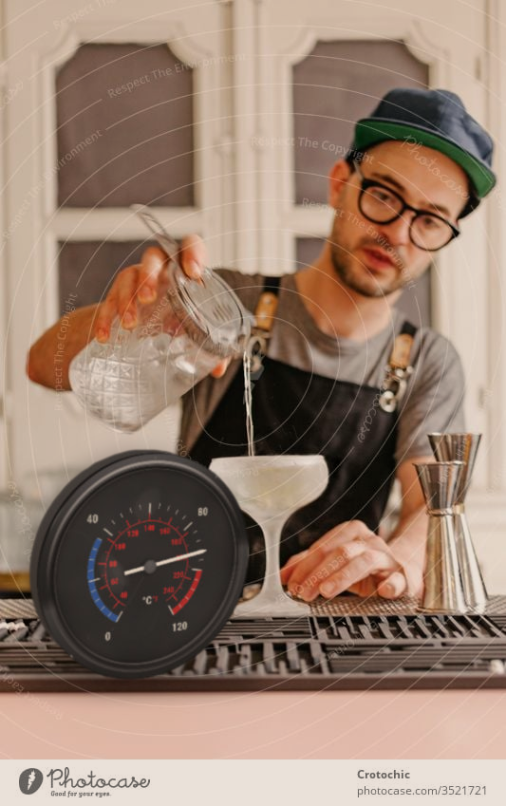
92 °C
